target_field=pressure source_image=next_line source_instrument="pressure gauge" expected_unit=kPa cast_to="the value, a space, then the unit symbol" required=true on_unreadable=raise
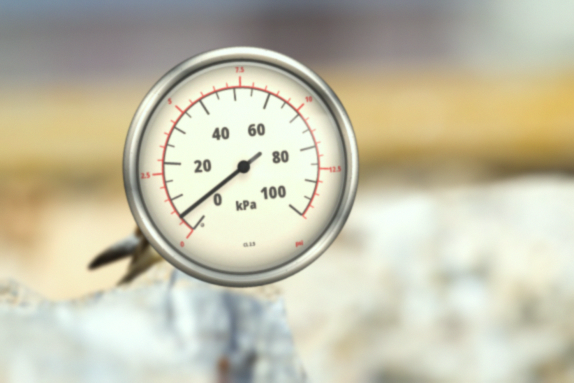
5 kPa
